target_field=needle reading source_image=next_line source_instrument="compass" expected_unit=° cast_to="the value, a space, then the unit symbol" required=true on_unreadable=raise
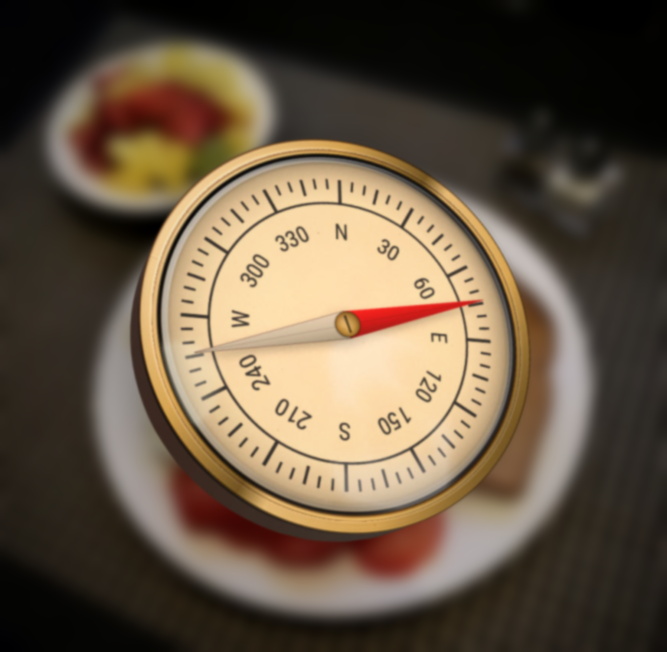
75 °
